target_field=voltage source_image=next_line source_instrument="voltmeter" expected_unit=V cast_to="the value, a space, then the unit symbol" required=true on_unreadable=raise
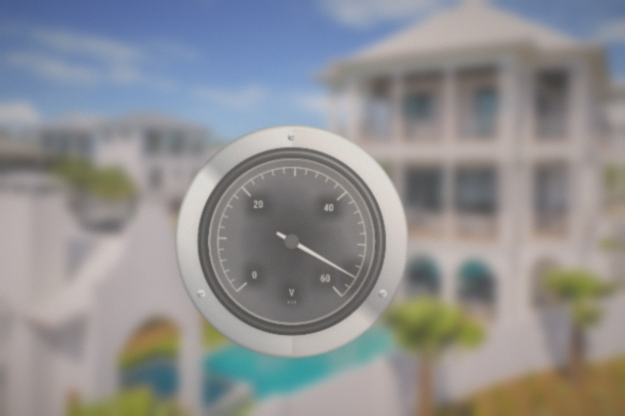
56 V
